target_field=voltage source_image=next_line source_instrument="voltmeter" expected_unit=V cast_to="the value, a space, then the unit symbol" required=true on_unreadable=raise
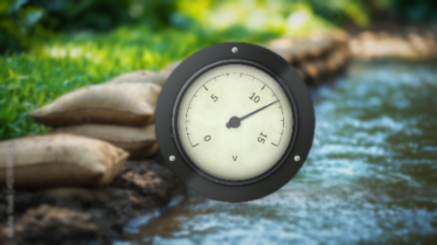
11.5 V
